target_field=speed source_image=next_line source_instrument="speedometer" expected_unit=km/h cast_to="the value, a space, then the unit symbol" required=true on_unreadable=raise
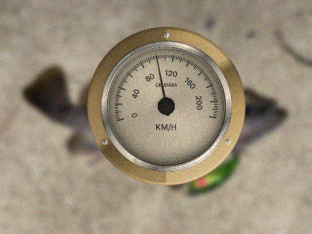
100 km/h
